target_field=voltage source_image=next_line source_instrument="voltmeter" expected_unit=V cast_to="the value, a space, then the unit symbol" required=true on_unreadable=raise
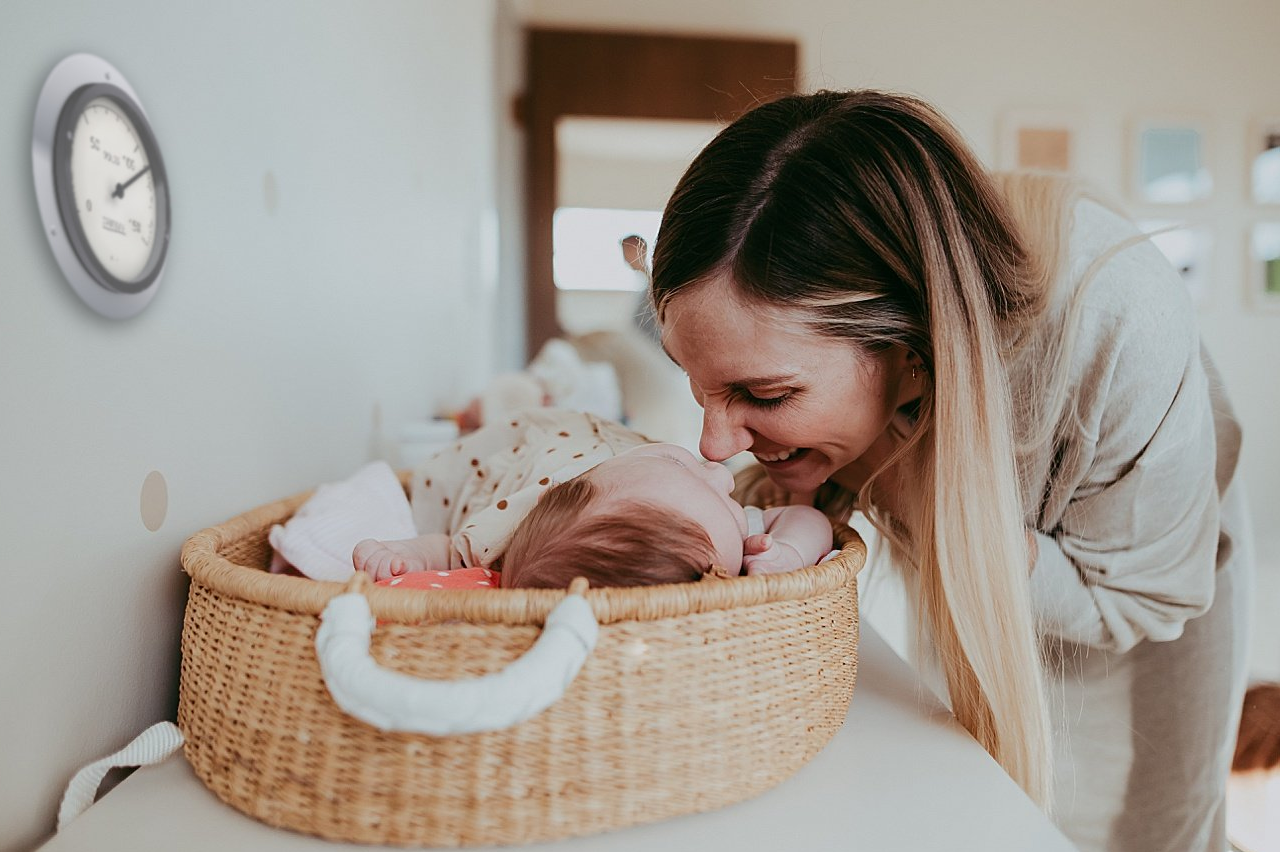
110 V
